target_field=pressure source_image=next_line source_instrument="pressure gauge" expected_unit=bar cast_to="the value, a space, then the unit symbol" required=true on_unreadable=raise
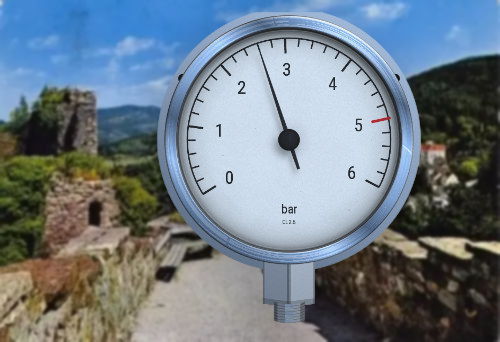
2.6 bar
